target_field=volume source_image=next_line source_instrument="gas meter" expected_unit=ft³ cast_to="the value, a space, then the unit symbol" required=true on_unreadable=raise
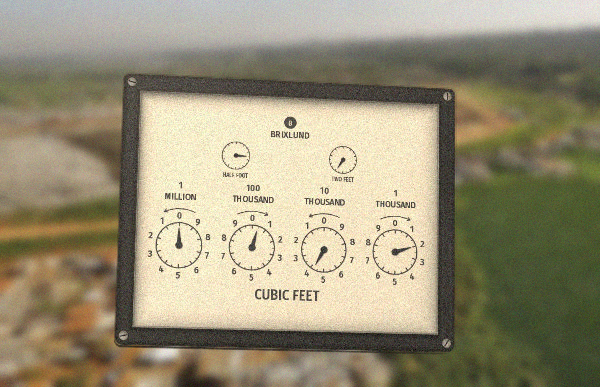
4200 ft³
